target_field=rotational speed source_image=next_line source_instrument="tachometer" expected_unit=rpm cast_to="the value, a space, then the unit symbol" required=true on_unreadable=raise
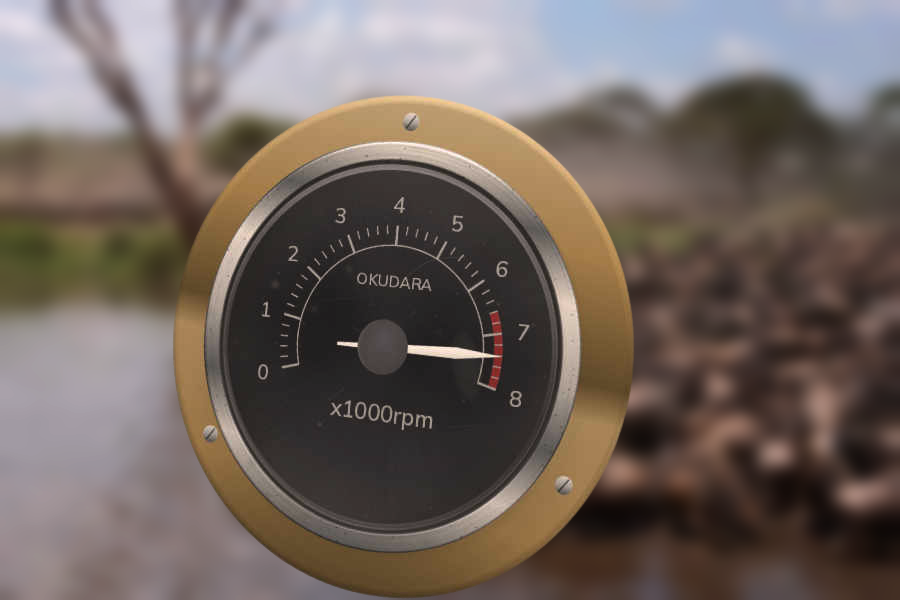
7400 rpm
